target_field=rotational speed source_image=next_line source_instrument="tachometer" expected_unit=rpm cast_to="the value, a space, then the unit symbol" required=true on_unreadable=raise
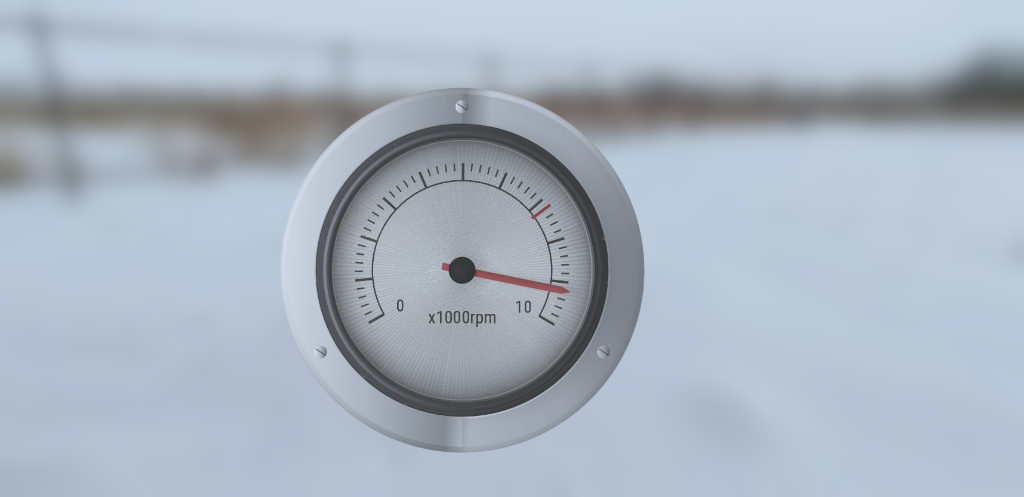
9200 rpm
